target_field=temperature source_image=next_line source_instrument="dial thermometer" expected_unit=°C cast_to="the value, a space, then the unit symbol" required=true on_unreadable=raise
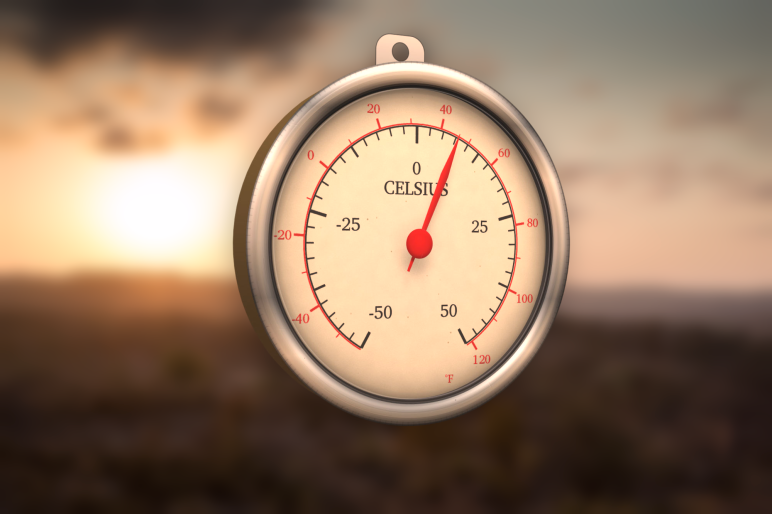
7.5 °C
